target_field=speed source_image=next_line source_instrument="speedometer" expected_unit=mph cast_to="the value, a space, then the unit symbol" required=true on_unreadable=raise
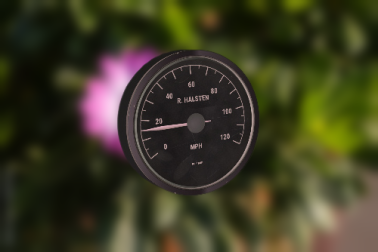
15 mph
